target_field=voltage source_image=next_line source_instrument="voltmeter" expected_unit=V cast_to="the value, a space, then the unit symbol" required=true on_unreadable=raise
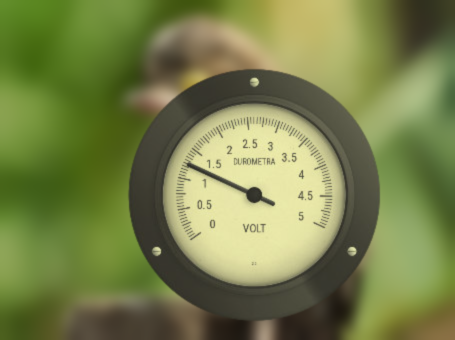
1.25 V
